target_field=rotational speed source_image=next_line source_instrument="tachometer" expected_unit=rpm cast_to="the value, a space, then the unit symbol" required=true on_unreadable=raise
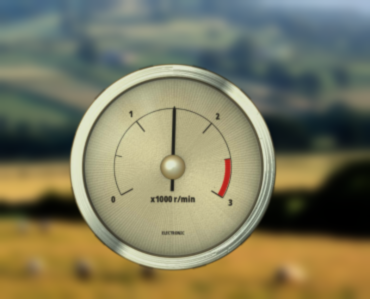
1500 rpm
